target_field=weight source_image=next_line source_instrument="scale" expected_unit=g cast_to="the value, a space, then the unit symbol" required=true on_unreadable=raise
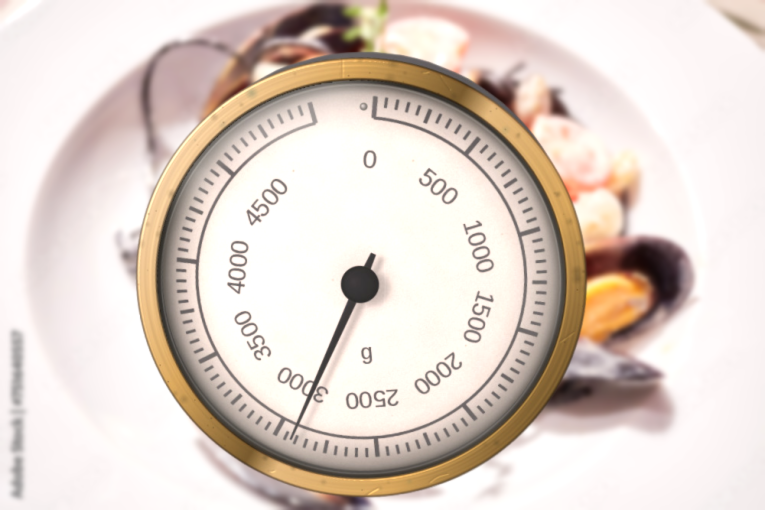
2925 g
